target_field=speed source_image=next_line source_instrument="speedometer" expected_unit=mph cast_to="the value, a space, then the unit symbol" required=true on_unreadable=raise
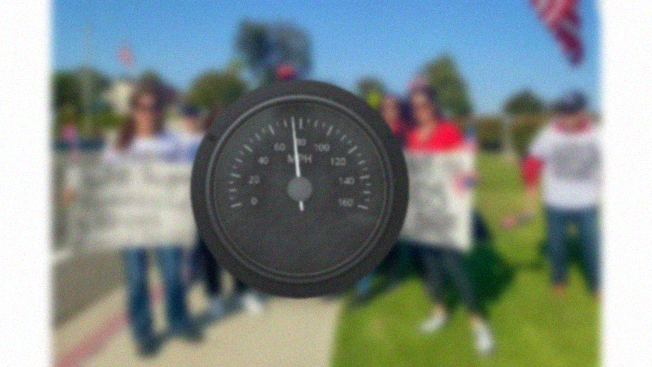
75 mph
